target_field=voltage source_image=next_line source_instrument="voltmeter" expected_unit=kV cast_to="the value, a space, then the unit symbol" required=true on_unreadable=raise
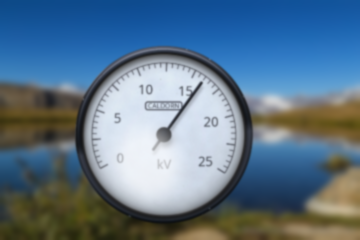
16 kV
